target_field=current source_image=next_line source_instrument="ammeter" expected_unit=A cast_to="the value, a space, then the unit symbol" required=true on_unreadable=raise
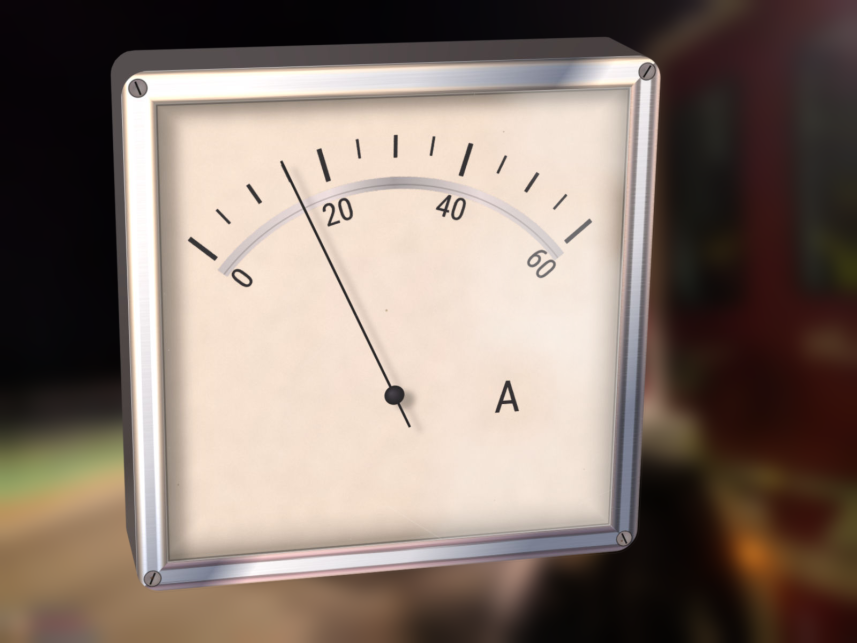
15 A
